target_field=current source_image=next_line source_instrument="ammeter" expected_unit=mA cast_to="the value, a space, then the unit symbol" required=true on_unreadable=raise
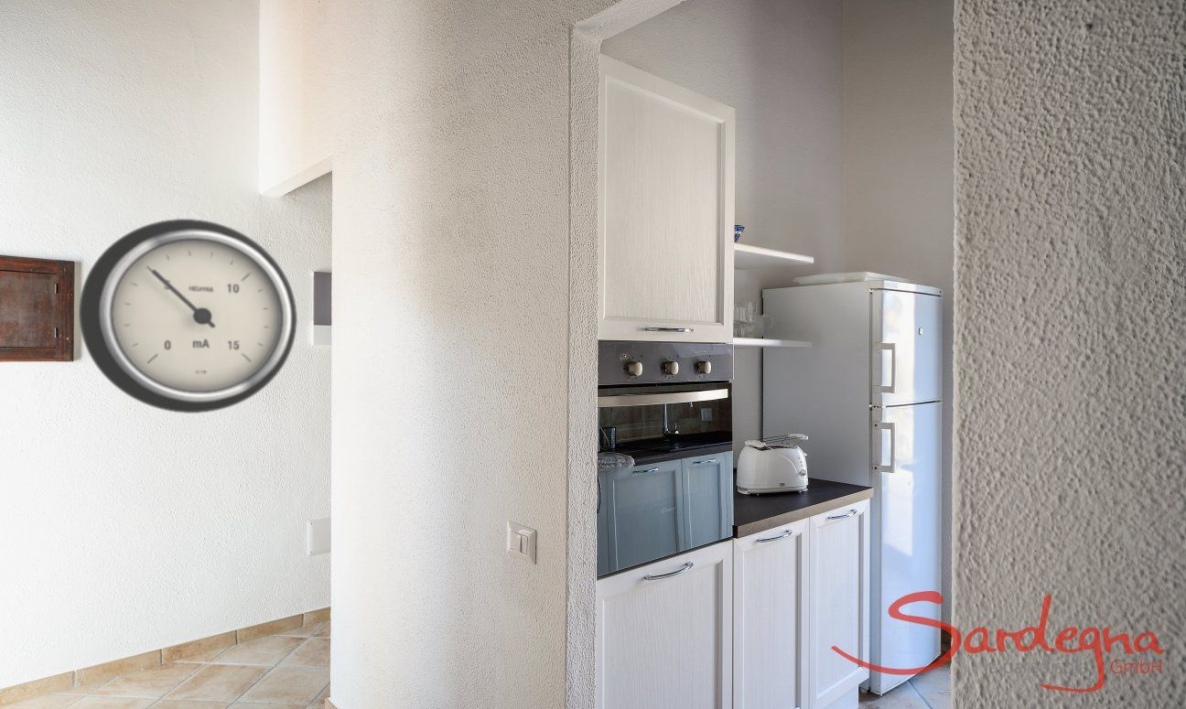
5 mA
